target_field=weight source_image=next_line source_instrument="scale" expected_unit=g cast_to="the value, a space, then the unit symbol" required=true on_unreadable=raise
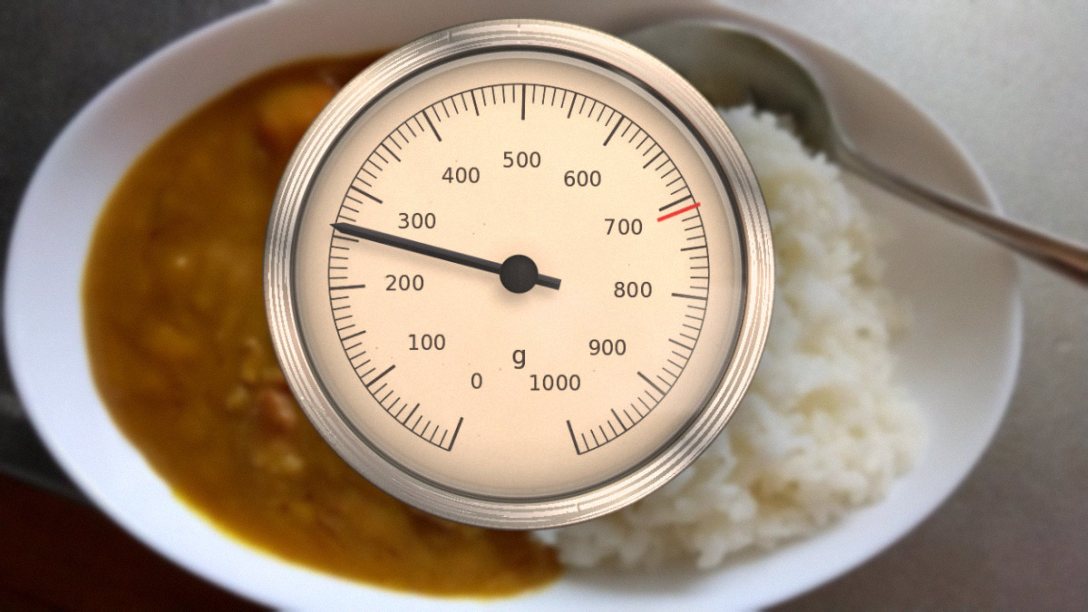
260 g
